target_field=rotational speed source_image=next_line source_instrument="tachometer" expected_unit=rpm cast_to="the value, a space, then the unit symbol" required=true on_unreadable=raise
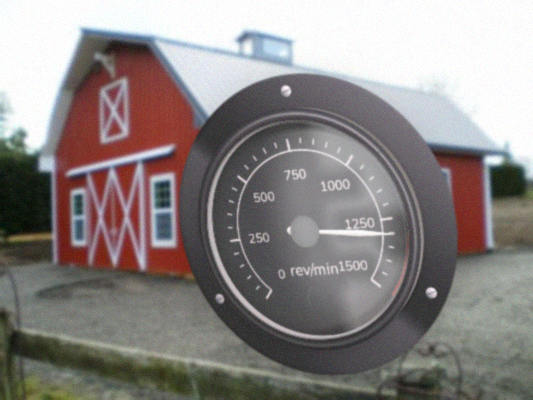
1300 rpm
